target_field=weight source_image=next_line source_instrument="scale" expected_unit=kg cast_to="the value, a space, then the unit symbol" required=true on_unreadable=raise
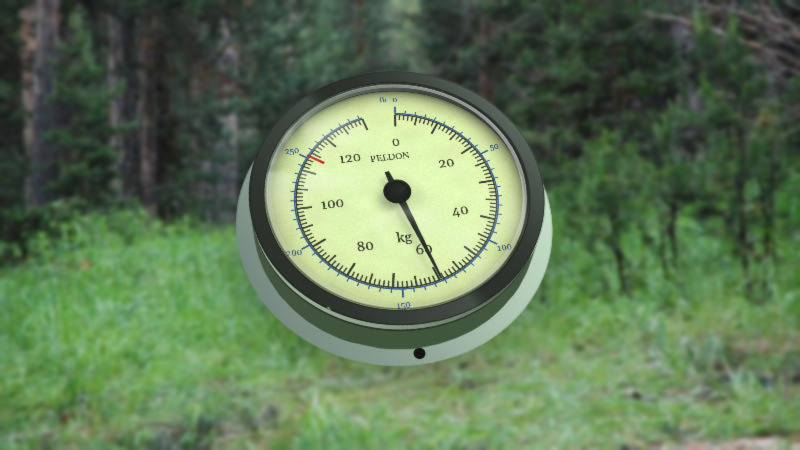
60 kg
